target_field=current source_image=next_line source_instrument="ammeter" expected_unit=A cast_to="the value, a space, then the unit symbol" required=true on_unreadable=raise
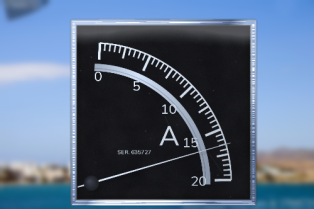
16.5 A
